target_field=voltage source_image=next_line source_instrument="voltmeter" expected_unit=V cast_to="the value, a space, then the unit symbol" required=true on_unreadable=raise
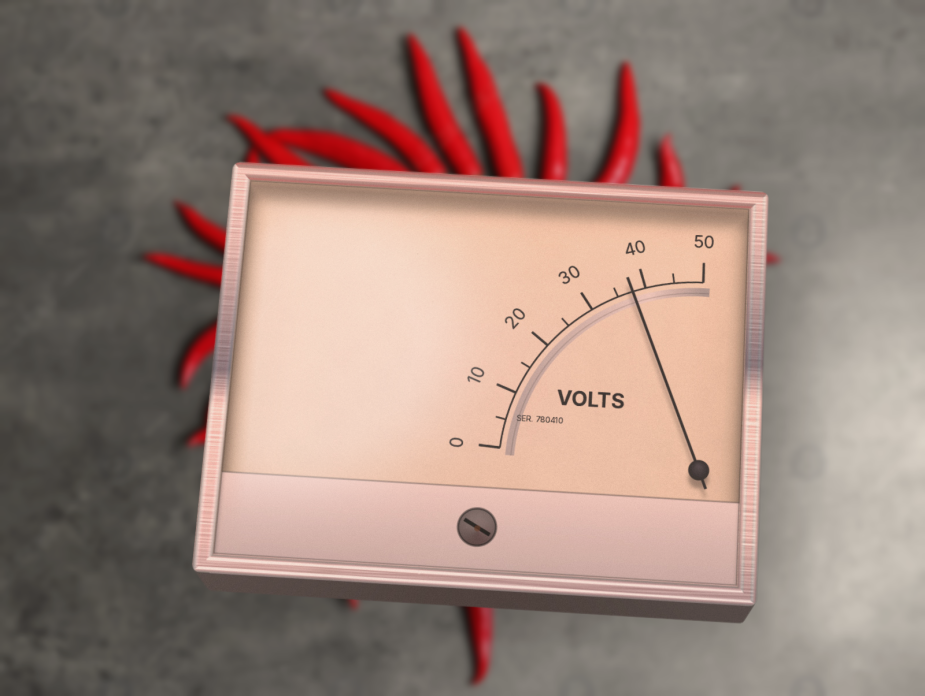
37.5 V
